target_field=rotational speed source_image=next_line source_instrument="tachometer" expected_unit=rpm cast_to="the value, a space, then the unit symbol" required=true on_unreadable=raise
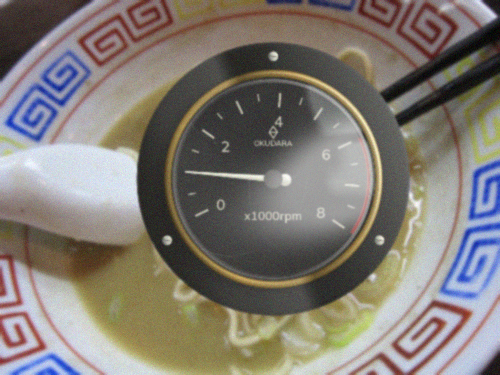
1000 rpm
